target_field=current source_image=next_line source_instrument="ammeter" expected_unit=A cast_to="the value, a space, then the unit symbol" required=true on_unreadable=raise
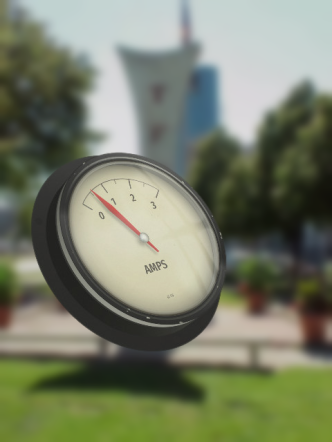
0.5 A
